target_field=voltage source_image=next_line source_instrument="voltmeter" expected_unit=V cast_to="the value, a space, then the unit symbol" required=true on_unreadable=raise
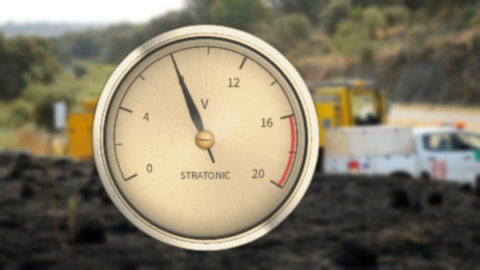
8 V
